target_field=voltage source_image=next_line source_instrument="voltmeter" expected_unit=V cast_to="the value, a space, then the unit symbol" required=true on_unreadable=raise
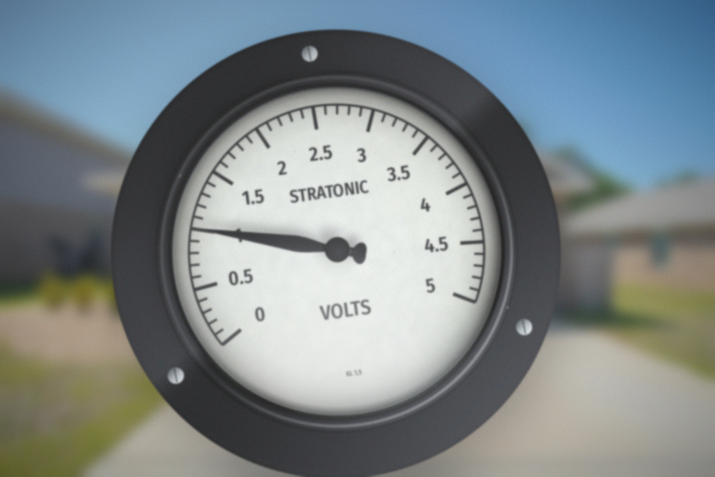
1 V
